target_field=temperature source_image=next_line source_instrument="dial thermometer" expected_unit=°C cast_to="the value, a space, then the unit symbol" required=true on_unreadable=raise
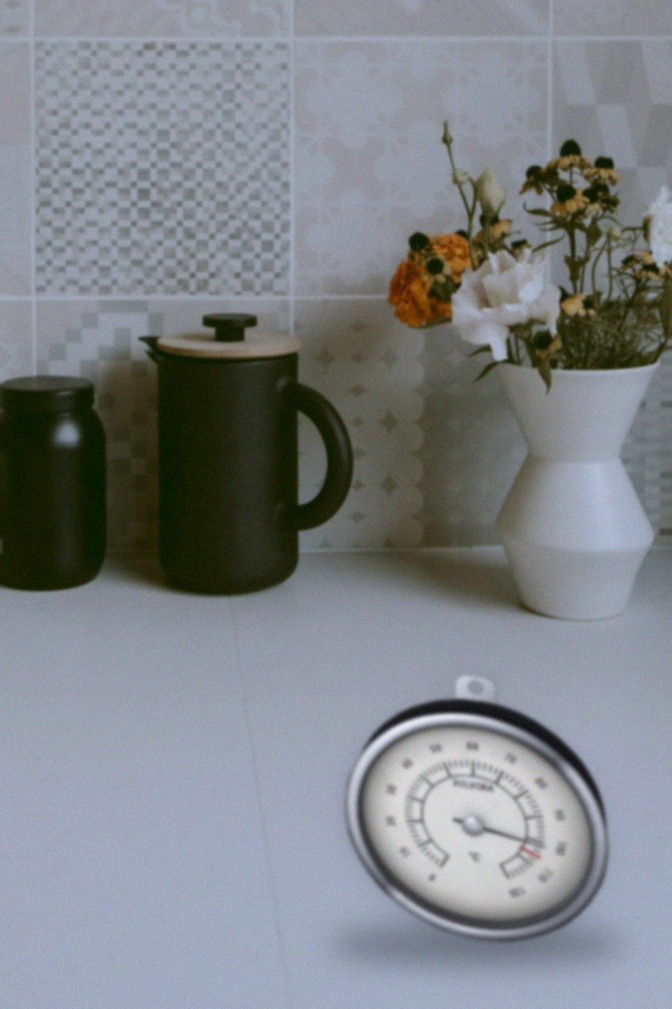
100 °C
